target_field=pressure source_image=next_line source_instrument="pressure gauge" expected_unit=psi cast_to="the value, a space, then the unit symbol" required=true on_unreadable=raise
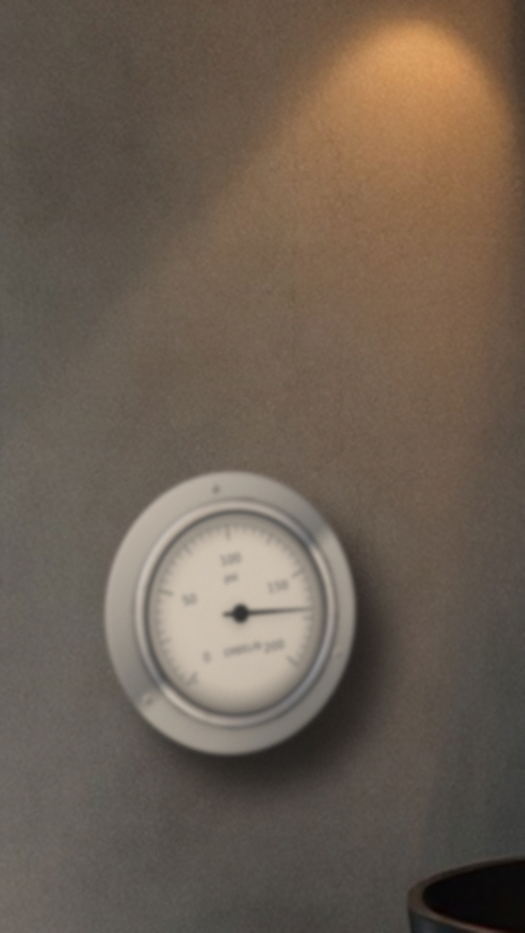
170 psi
